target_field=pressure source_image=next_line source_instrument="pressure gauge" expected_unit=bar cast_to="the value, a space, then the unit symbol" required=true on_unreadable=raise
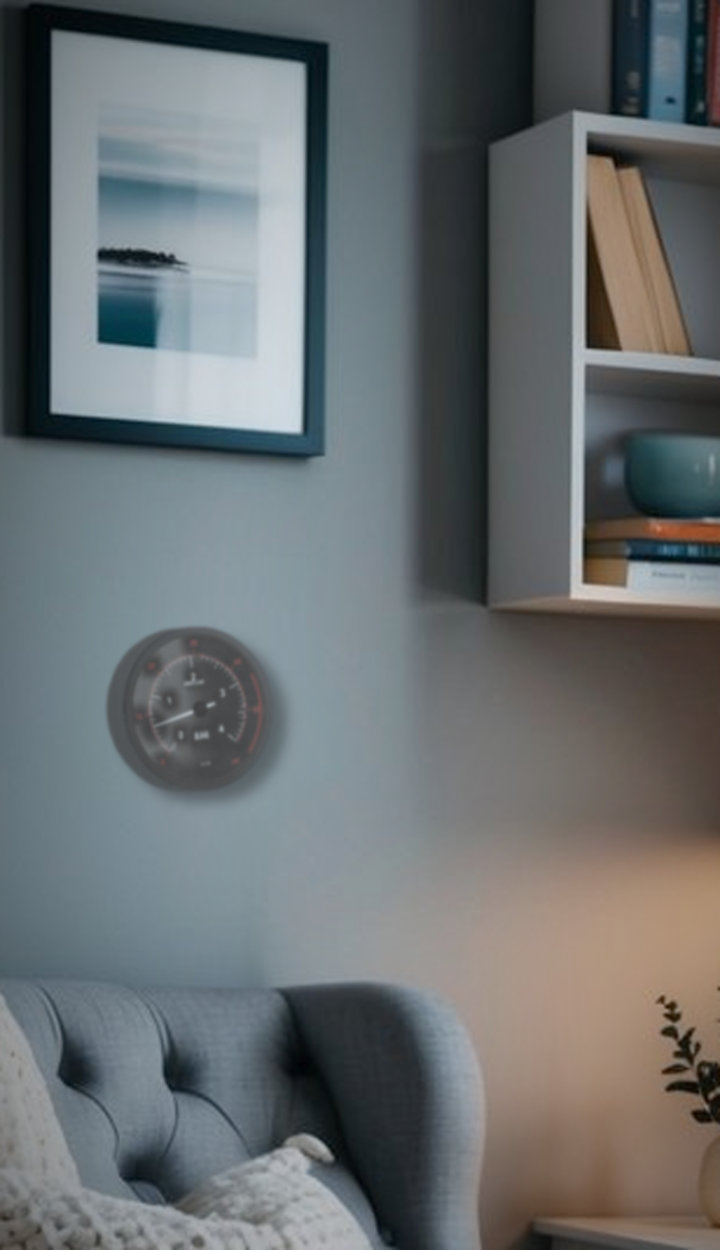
0.5 bar
